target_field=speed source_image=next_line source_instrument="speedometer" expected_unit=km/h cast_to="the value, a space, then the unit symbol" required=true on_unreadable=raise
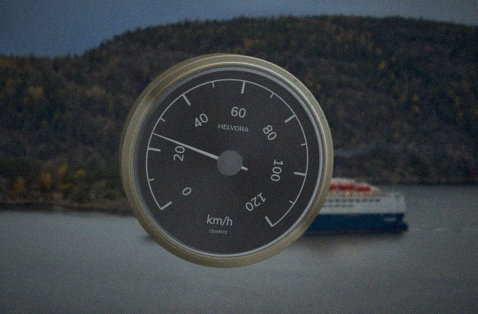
25 km/h
